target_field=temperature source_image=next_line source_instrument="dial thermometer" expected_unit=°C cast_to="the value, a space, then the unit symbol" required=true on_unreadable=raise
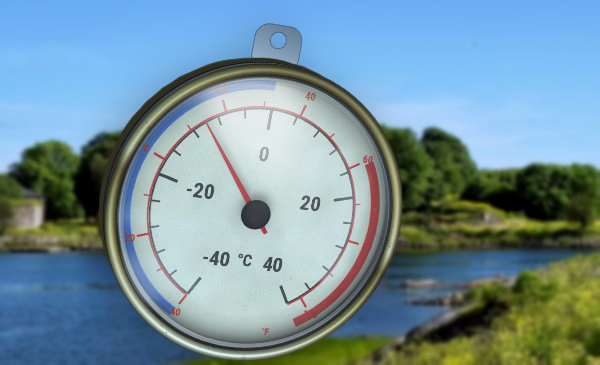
-10 °C
